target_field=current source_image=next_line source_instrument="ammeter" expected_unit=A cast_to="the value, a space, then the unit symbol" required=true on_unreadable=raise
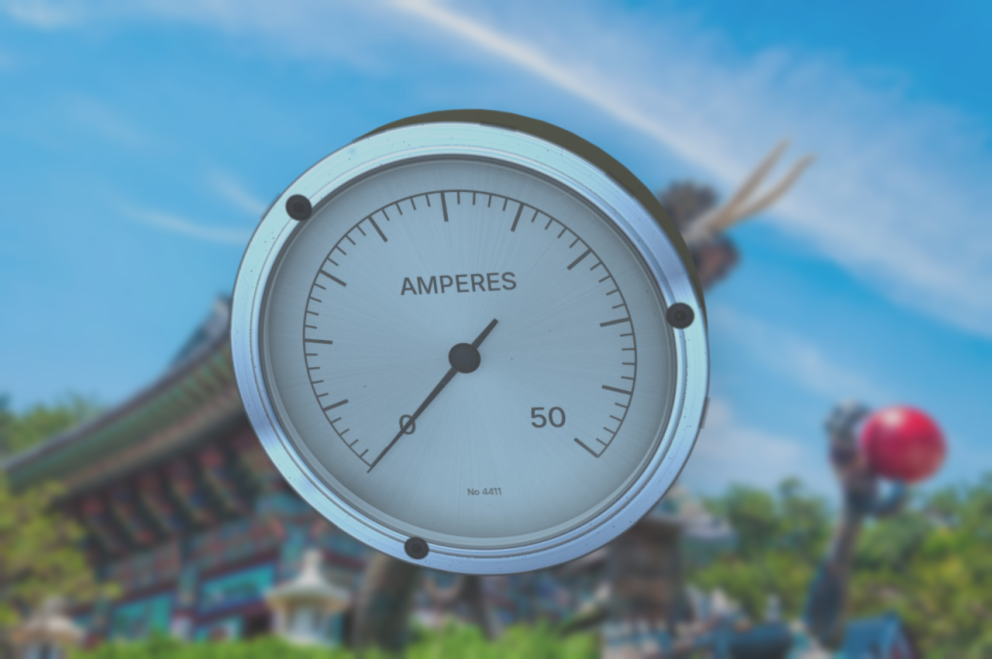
0 A
